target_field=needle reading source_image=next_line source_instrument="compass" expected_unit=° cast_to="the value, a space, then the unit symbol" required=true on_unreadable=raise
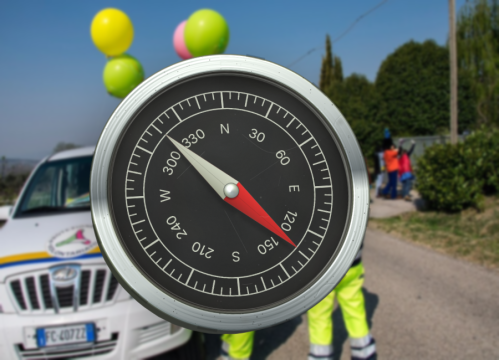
135 °
